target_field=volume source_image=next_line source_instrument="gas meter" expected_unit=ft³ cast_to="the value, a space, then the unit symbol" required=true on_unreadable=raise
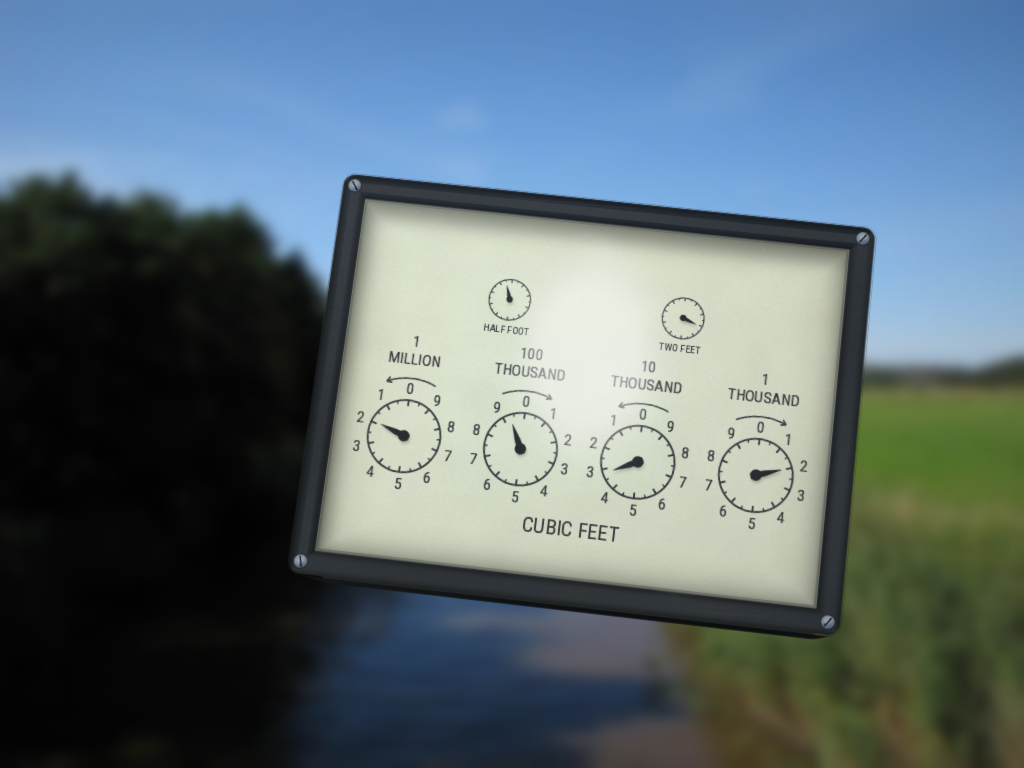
193200 ft³
